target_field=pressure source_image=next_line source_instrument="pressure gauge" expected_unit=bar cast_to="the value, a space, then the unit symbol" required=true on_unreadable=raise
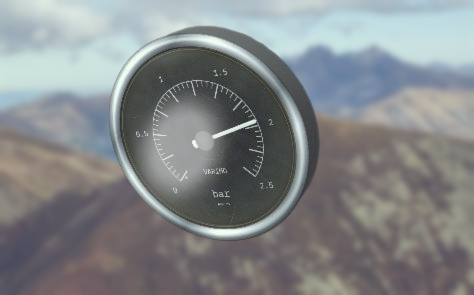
1.95 bar
